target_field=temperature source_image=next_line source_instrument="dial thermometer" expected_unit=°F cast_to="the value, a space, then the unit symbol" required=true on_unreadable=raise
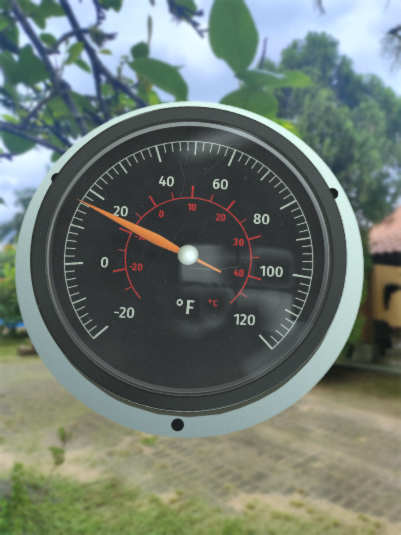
16 °F
